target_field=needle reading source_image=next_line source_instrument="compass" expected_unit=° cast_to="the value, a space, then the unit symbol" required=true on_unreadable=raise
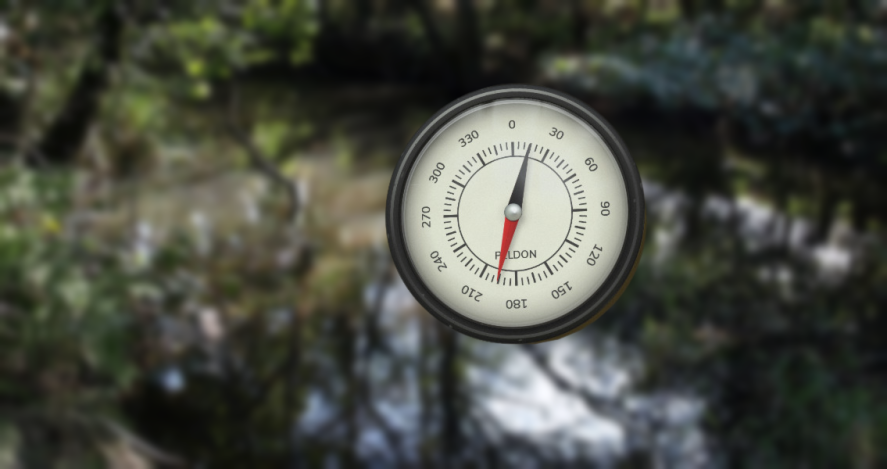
195 °
